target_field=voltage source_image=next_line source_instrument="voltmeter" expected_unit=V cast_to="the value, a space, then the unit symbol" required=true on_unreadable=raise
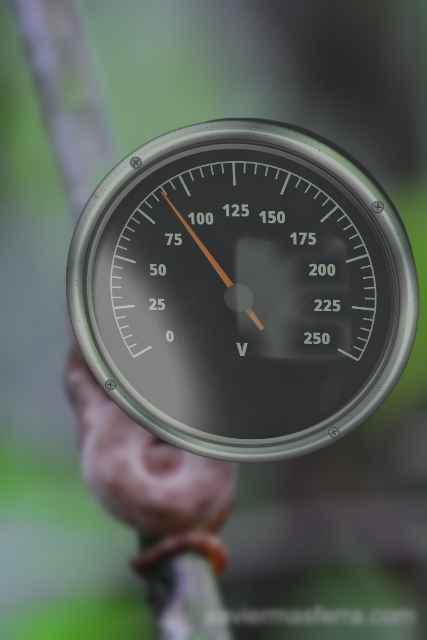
90 V
